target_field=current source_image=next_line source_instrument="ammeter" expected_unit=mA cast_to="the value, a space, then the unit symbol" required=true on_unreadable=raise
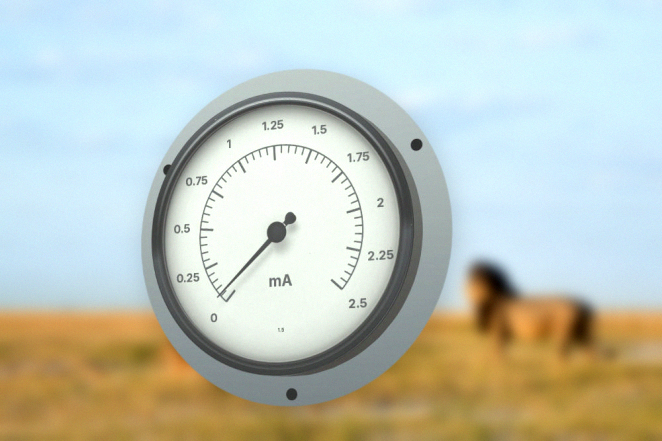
0.05 mA
